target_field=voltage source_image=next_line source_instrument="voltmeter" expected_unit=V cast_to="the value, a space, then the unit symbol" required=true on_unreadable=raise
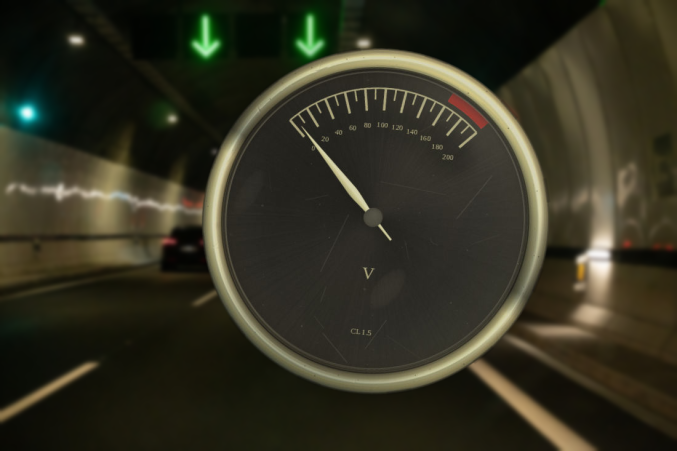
5 V
